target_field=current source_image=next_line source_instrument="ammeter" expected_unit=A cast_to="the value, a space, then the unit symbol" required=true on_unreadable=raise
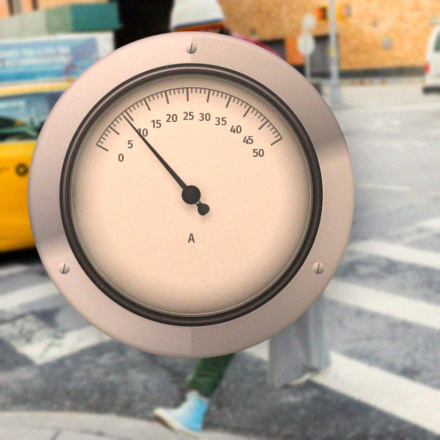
9 A
